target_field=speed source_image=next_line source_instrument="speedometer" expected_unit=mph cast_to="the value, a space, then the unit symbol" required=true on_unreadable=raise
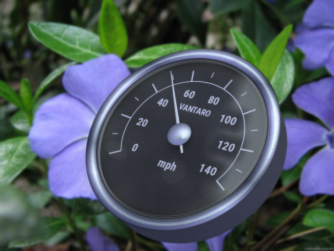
50 mph
